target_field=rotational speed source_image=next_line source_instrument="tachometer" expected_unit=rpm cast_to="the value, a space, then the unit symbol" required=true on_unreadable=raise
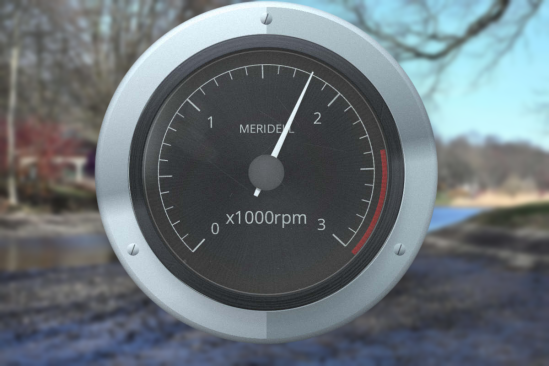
1800 rpm
